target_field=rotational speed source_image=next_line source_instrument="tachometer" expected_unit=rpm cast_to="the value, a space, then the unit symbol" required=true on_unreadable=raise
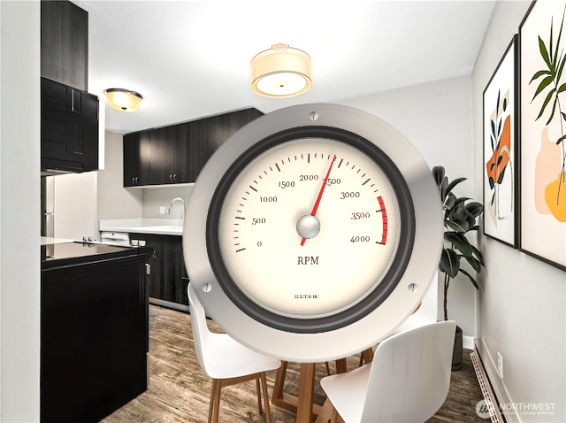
2400 rpm
